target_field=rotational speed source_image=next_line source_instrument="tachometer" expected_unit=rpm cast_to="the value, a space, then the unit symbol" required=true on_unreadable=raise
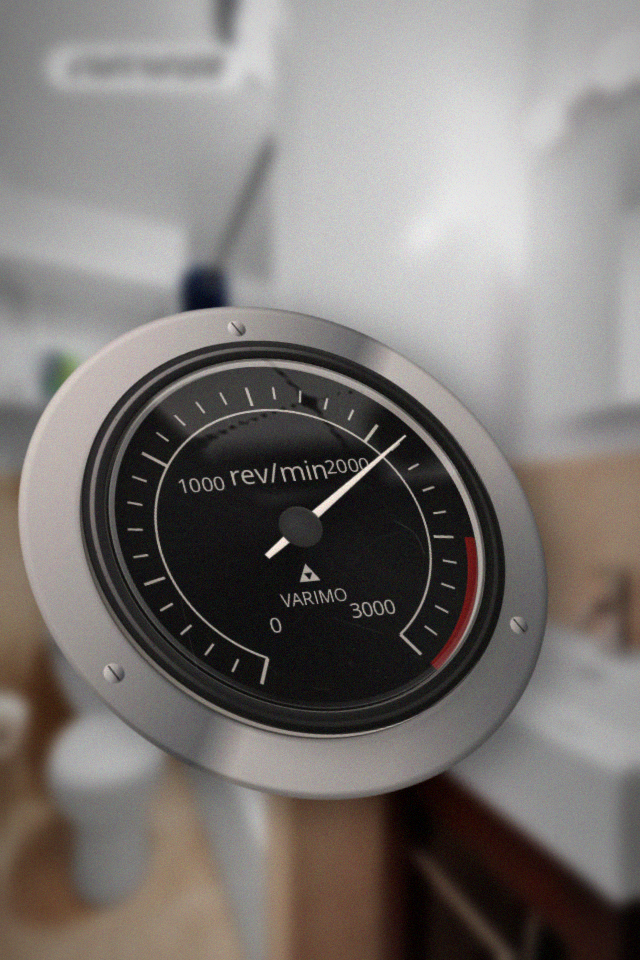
2100 rpm
